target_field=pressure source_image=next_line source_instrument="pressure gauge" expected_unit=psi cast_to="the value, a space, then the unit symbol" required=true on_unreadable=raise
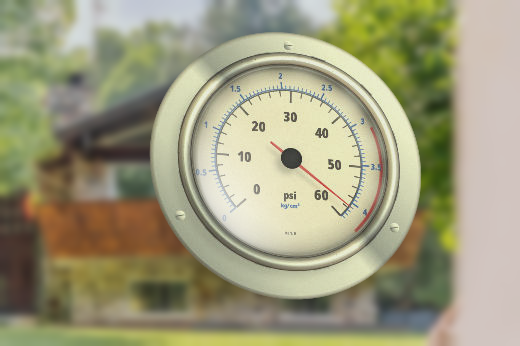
58 psi
